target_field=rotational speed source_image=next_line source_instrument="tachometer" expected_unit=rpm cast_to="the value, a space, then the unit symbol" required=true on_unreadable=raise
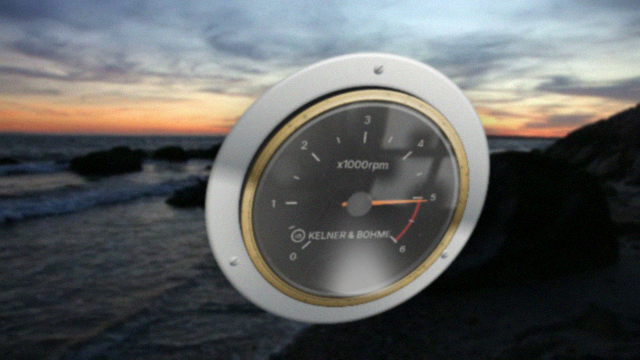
5000 rpm
